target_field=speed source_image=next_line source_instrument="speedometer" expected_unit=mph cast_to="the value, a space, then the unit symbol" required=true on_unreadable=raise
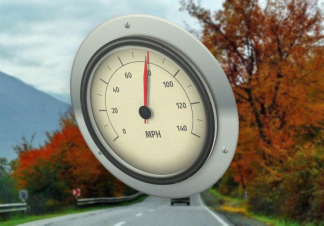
80 mph
